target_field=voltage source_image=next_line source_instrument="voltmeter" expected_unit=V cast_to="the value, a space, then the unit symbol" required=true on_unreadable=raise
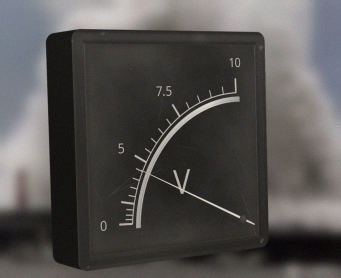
4.5 V
